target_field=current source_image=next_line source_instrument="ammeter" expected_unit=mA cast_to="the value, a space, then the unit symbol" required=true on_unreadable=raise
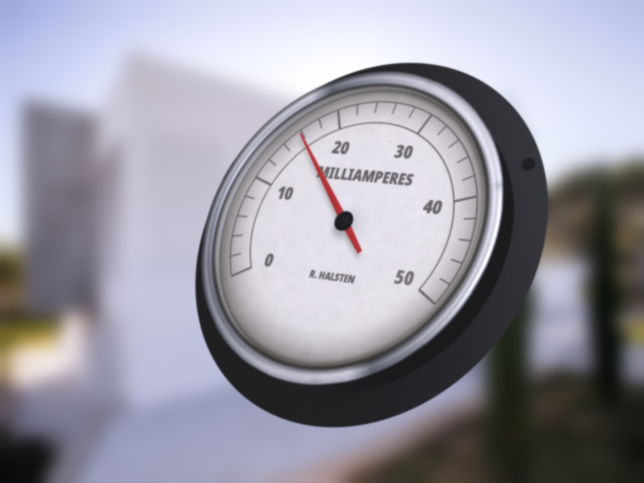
16 mA
